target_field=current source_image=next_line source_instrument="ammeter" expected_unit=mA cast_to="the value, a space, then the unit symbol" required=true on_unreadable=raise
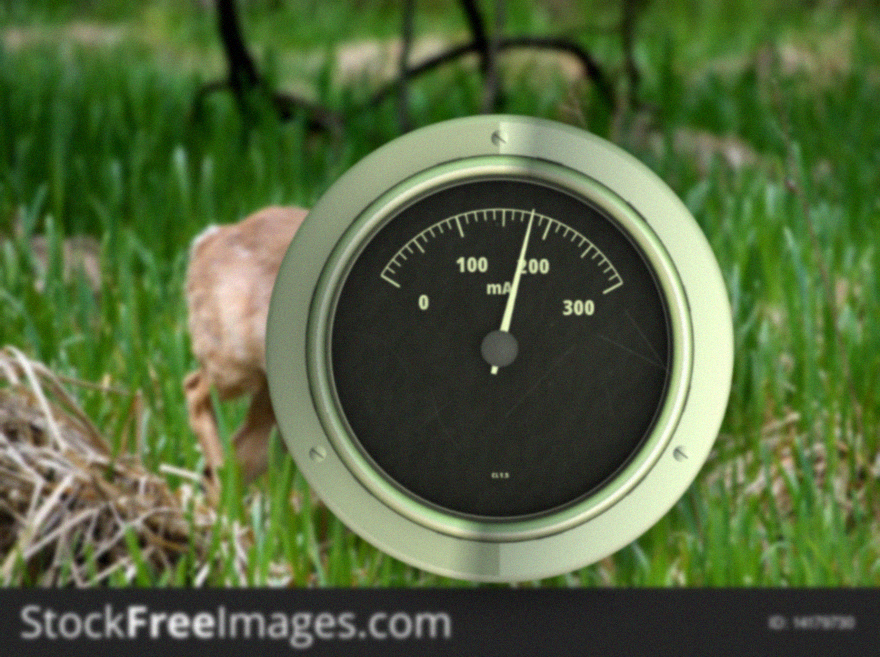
180 mA
